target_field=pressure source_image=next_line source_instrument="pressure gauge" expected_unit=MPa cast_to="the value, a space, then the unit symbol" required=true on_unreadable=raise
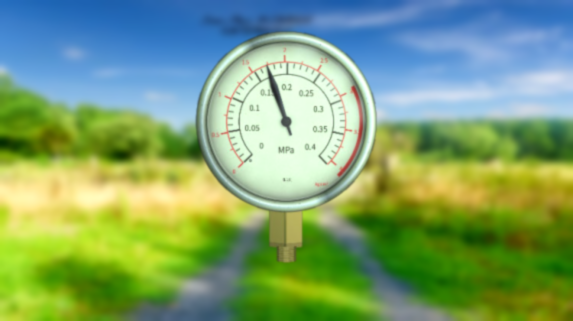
0.17 MPa
